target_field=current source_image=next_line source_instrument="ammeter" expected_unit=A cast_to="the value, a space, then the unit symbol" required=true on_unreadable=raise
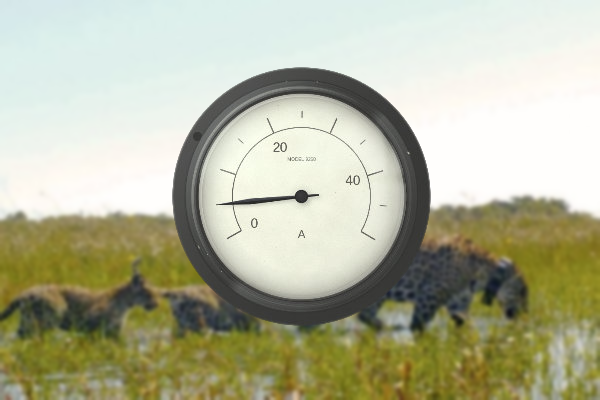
5 A
